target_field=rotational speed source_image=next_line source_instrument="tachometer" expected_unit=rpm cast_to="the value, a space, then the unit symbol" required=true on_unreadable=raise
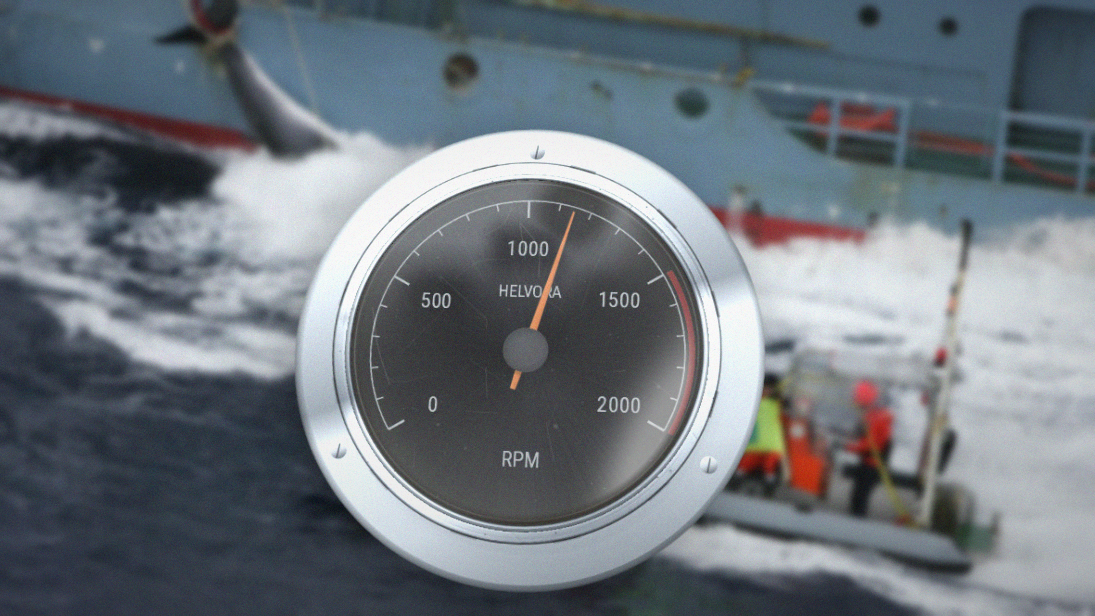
1150 rpm
